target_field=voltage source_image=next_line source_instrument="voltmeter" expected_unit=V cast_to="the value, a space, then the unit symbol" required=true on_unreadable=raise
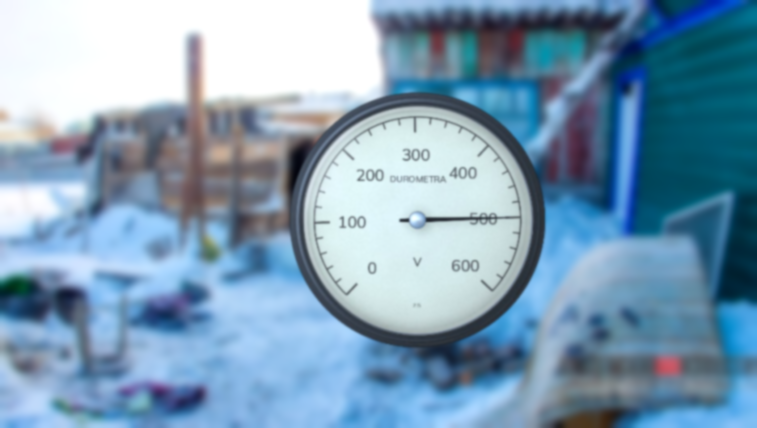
500 V
